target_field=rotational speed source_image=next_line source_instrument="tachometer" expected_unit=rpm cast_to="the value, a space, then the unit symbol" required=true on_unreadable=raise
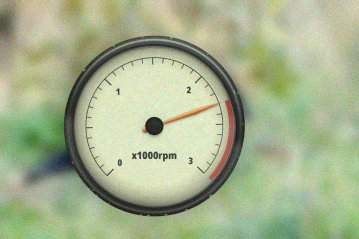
2300 rpm
